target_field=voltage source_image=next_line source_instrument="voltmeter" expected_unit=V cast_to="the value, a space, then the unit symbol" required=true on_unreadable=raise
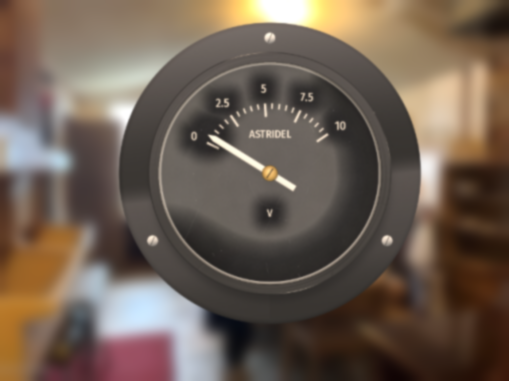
0.5 V
